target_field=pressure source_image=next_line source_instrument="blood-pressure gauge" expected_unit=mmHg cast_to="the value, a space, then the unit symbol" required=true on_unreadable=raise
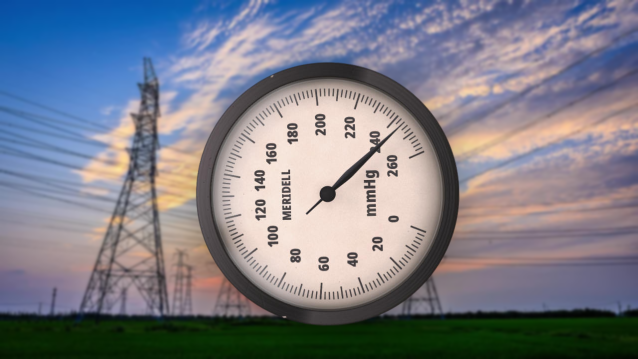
244 mmHg
